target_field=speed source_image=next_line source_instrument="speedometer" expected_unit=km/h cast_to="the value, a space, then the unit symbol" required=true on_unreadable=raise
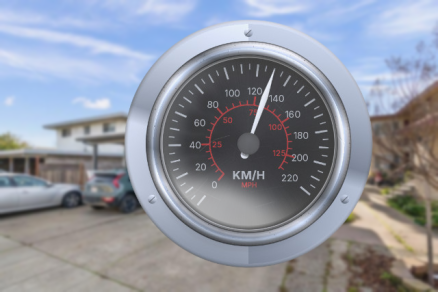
130 km/h
